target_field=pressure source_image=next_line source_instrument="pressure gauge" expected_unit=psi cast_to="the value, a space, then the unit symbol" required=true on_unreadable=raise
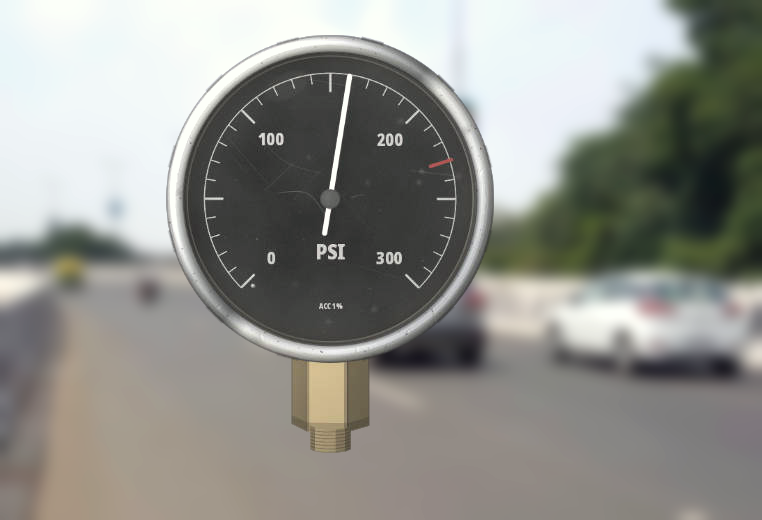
160 psi
